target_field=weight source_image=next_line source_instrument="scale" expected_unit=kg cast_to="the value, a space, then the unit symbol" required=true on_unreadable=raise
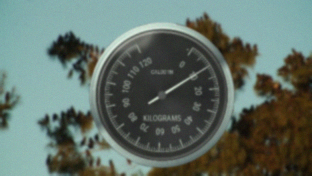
10 kg
